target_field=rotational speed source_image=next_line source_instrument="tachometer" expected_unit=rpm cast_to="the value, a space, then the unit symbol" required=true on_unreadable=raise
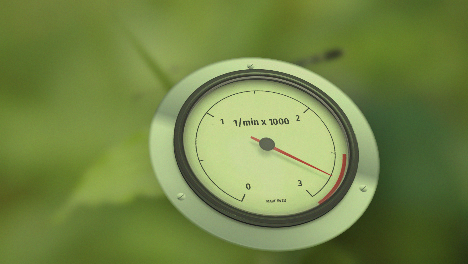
2750 rpm
